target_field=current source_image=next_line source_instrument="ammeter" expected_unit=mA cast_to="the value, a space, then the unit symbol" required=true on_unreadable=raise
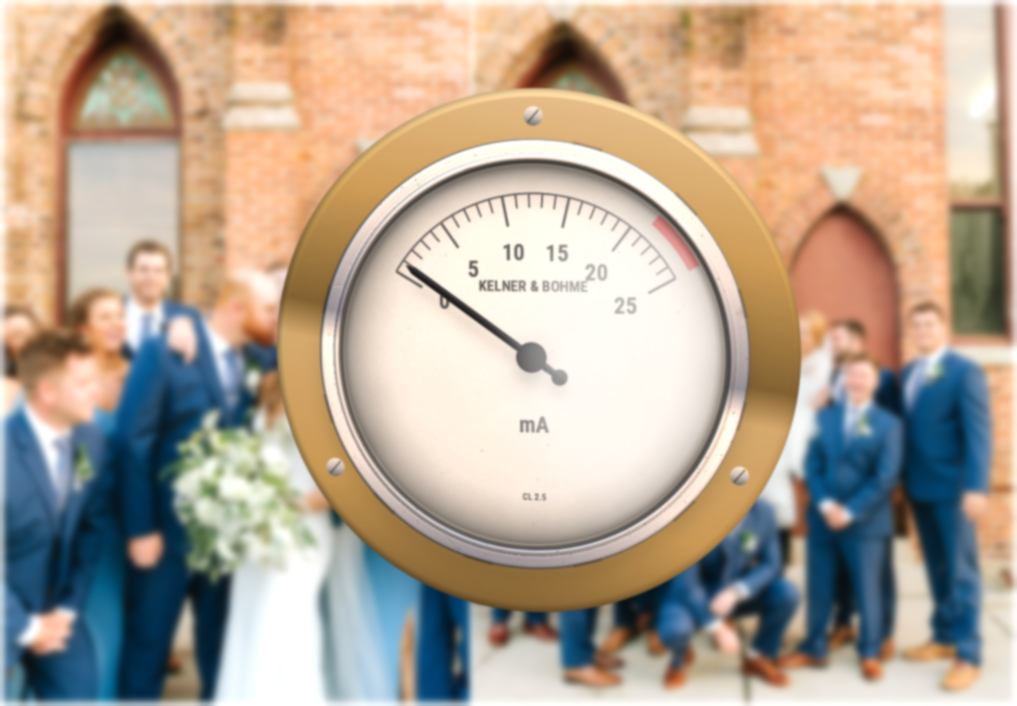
1 mA
